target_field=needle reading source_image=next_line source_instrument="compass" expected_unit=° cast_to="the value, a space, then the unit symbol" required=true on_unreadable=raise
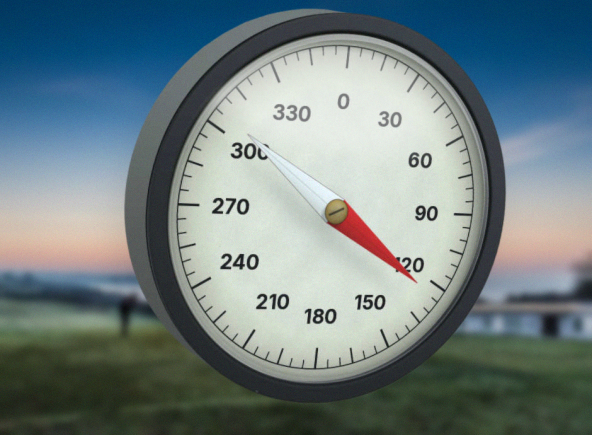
125 °
